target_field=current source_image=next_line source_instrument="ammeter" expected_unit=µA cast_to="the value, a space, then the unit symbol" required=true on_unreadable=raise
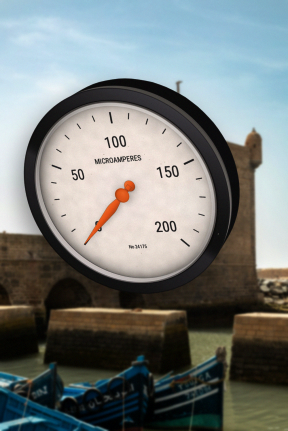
0 µA
